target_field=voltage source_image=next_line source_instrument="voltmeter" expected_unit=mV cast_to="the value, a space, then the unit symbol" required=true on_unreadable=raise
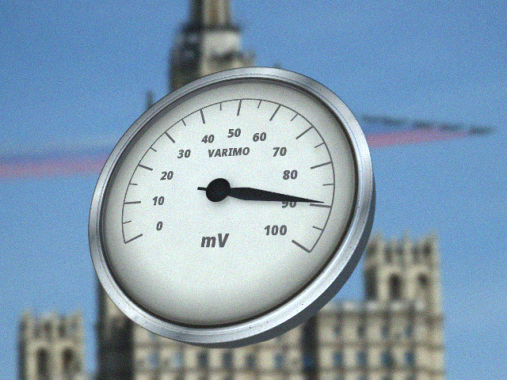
90 mV
